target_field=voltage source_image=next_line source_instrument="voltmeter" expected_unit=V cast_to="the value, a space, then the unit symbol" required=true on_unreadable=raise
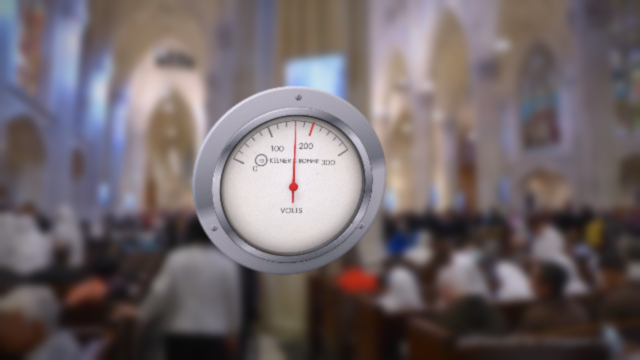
160 V
